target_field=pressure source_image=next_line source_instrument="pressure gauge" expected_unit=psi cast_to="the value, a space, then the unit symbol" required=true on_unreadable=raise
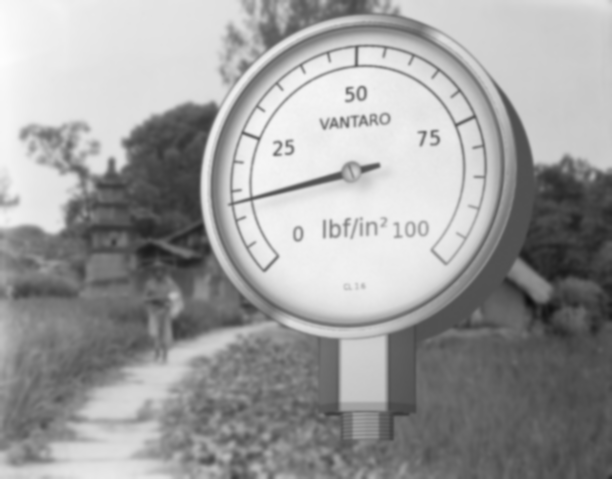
12.5 psi
